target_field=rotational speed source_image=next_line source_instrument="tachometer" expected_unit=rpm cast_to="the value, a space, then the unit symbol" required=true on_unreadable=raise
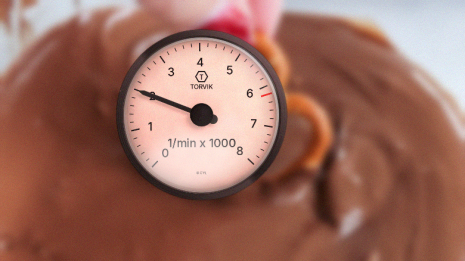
2000 rpm
